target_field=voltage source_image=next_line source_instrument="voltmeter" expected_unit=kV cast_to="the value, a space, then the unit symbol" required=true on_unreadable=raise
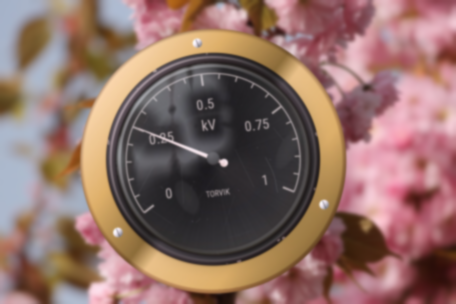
0.25 kV
